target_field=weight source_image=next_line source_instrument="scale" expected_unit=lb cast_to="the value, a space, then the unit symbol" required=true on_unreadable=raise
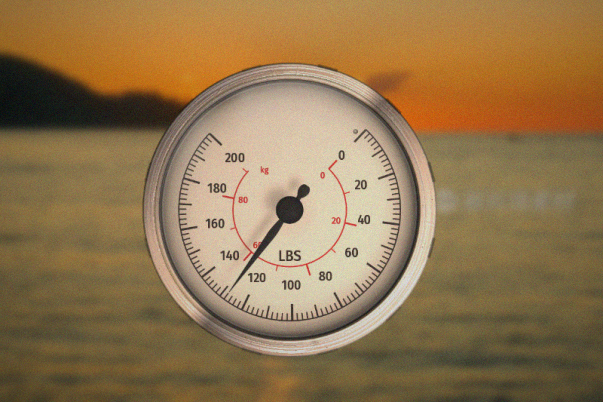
128 lb
